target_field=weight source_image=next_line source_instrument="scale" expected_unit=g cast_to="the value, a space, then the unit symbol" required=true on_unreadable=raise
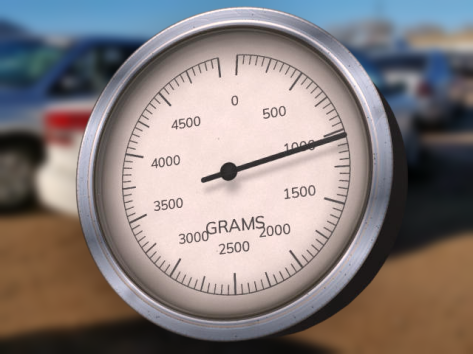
1050 g
